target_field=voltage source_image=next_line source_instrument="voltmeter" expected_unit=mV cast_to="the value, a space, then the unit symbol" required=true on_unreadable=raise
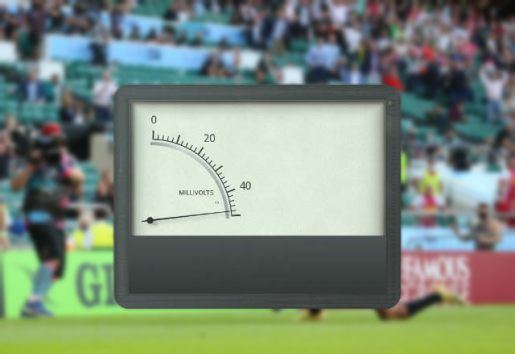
48 mV
